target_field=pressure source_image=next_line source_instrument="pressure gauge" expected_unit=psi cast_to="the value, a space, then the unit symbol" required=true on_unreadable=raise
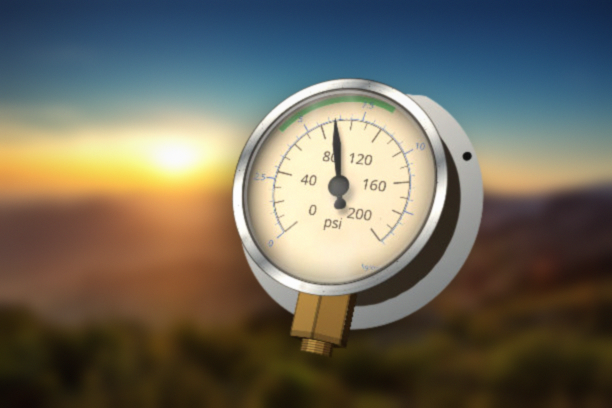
90 psi
